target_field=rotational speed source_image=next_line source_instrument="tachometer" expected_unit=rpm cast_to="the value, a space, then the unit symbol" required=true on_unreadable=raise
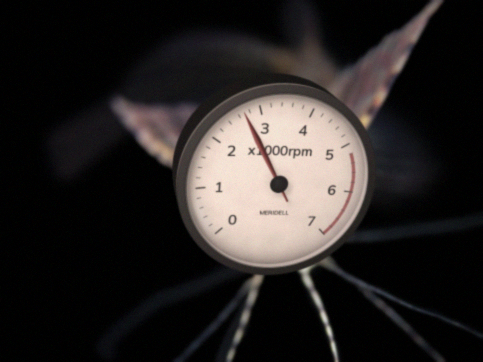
2700 rpm
